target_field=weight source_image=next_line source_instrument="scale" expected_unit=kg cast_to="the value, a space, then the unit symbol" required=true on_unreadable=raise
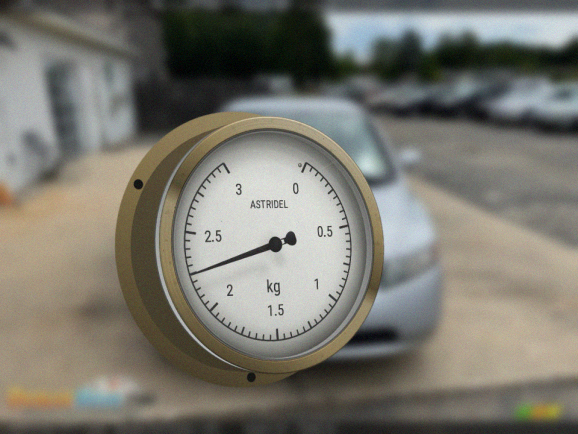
2.25 kg
